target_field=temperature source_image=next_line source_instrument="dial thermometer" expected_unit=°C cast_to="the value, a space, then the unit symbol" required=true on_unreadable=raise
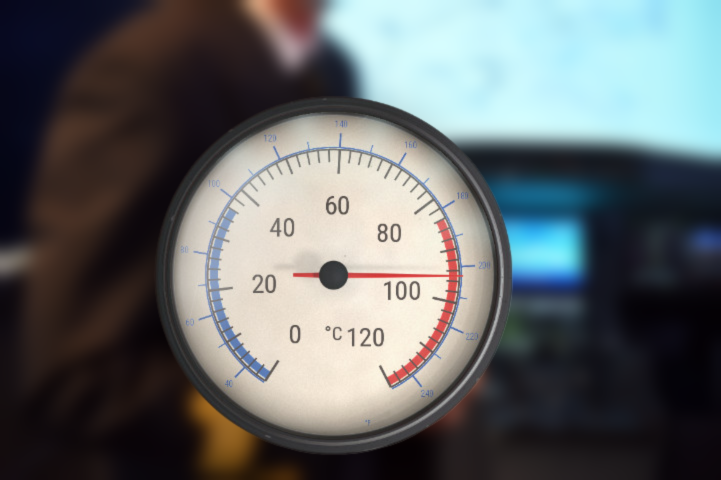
95 °C
